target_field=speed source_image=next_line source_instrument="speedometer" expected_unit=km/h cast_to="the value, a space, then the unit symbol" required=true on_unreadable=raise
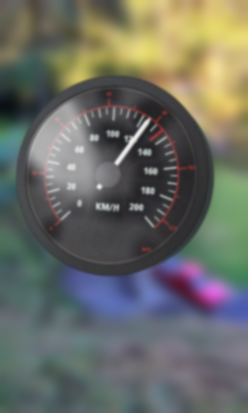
125 km/h
